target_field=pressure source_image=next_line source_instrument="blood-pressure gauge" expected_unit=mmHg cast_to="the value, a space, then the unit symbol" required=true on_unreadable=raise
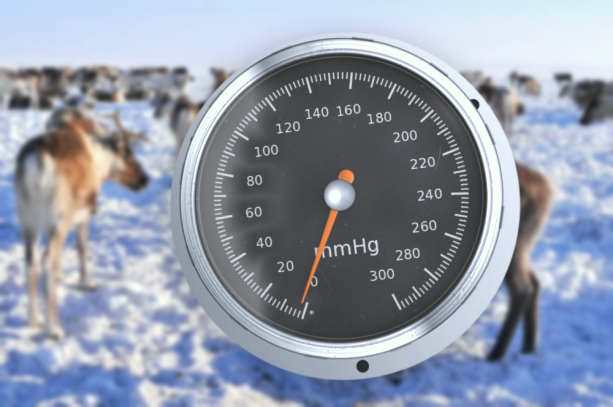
2 mmHg
